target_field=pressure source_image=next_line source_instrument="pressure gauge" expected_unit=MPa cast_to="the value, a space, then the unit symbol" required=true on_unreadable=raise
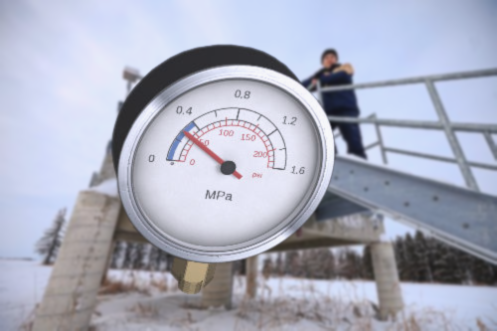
0.3 MPa
